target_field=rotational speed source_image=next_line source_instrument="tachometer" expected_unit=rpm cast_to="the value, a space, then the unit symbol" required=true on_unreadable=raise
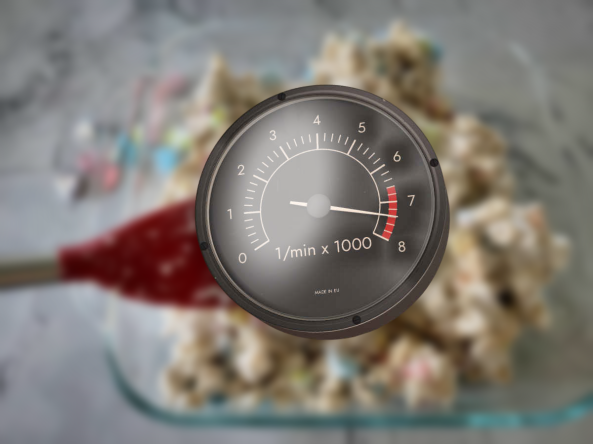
7400 rpm
